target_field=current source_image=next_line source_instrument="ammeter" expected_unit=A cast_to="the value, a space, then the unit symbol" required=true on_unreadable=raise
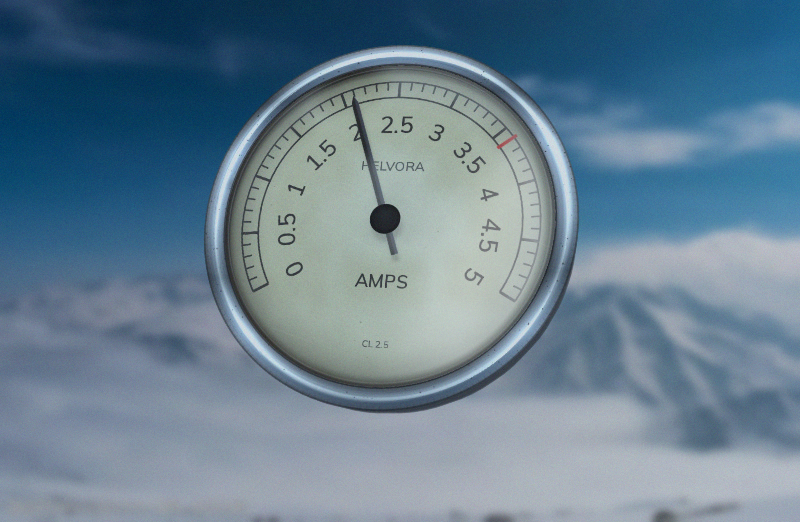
2.1 A
